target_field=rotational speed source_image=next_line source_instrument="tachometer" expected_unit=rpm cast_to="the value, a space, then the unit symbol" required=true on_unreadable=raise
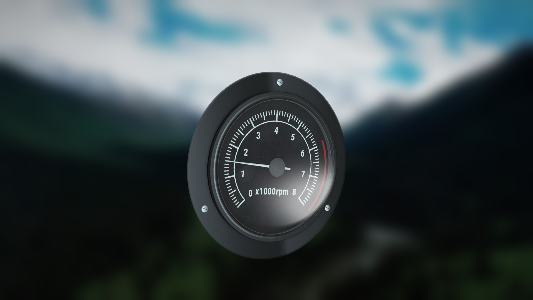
1500 rpm
